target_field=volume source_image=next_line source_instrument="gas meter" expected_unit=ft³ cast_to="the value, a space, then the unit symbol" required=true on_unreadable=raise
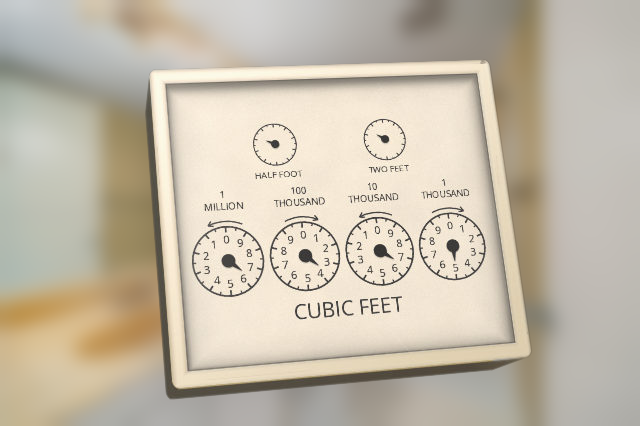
636500 ft³
